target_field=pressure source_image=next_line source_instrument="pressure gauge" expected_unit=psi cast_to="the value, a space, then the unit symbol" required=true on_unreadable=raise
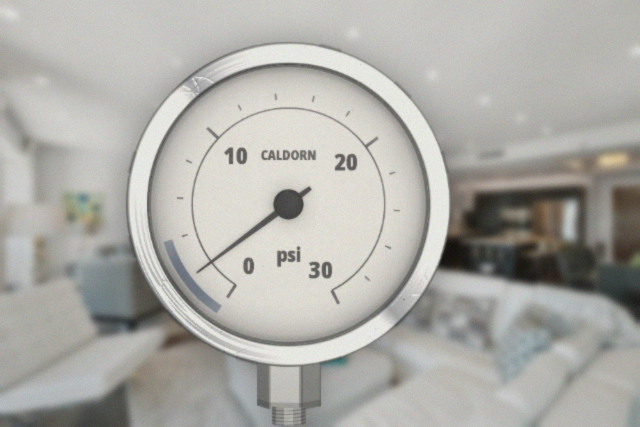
2 psi
